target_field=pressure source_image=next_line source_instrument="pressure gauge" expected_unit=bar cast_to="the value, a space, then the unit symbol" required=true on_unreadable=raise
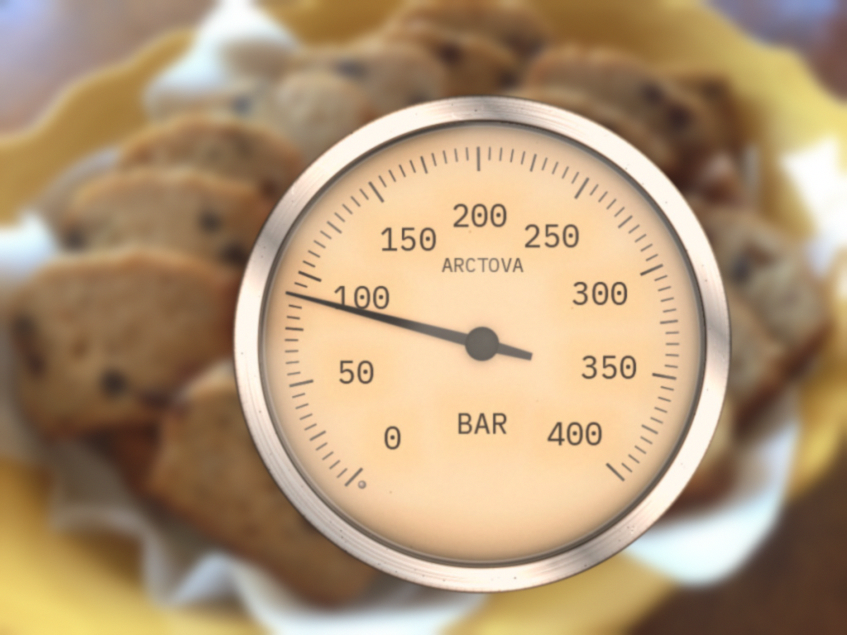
90 bar
